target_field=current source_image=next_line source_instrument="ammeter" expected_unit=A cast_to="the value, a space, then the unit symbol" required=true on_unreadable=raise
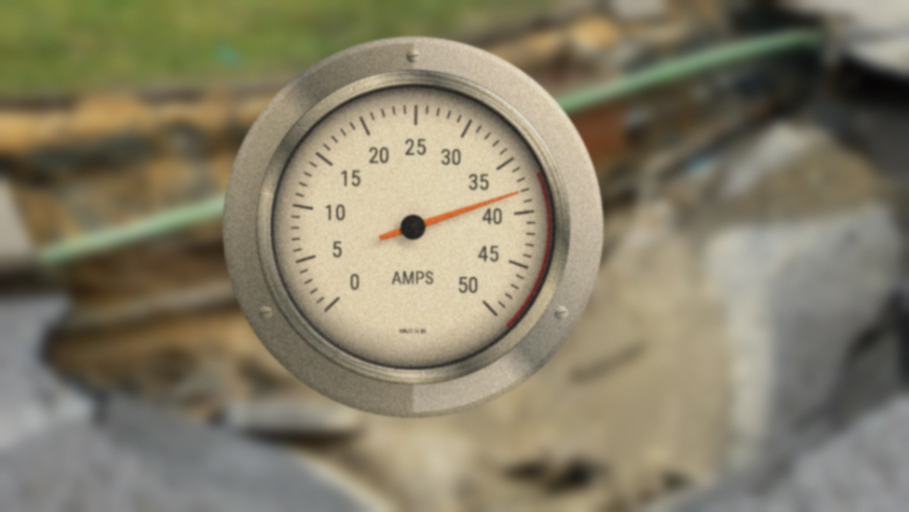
38 A
